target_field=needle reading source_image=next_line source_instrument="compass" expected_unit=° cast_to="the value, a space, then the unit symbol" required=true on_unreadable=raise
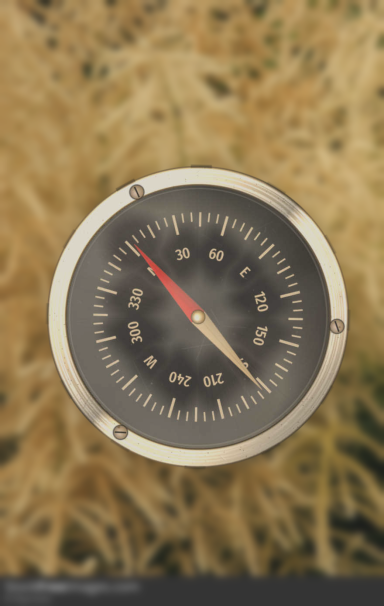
2.5 °
